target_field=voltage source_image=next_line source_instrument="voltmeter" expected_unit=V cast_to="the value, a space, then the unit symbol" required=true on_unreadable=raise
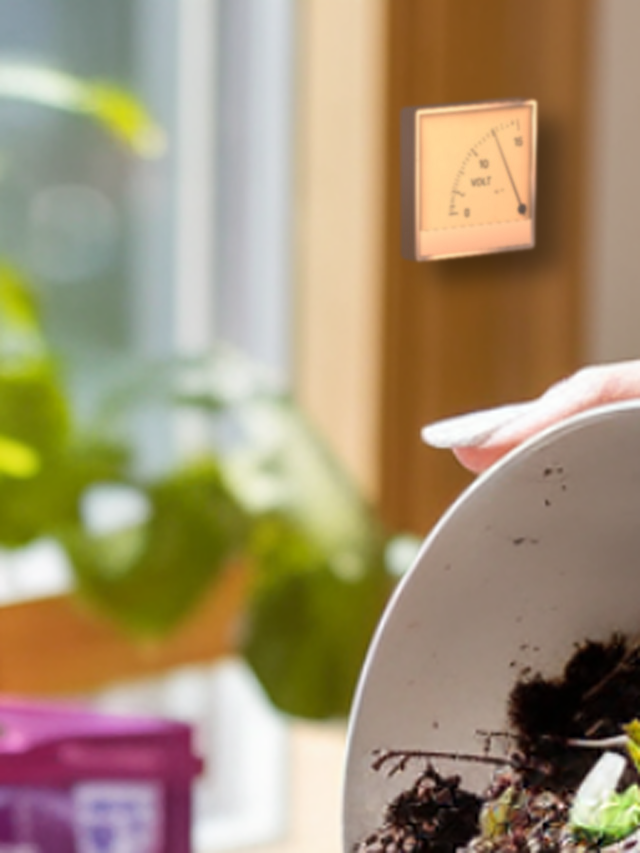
12.5 V
